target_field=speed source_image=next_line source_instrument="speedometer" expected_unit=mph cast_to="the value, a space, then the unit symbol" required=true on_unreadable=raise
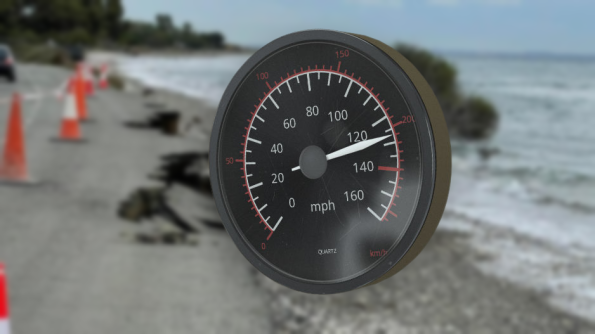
127.5 mph
